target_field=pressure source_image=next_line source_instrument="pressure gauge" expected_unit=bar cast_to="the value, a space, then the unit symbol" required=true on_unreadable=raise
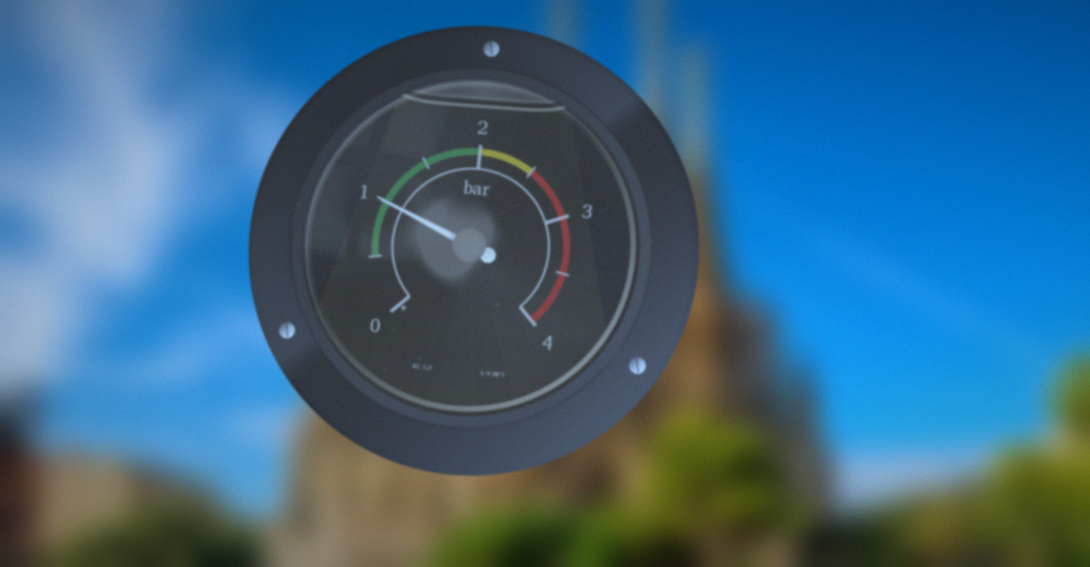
1 bar
